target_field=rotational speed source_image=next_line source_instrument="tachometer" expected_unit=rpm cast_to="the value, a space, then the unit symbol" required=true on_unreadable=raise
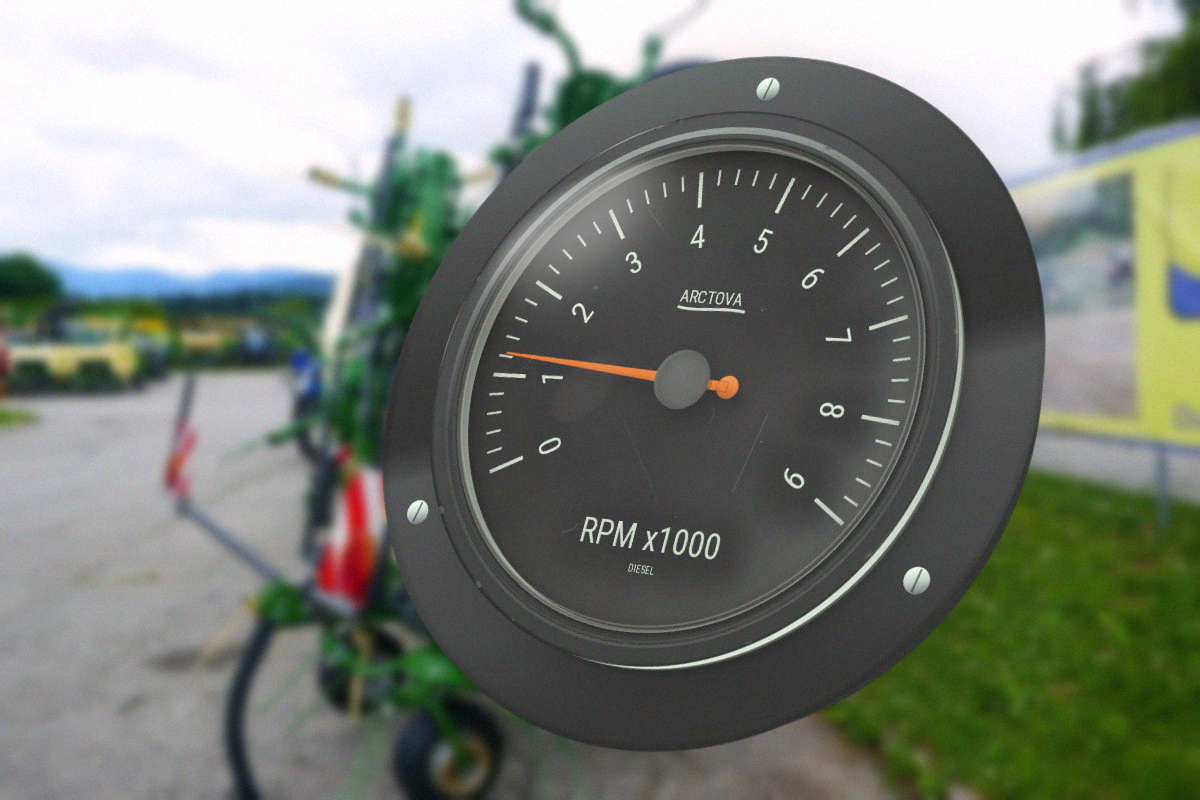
1200 rpm
